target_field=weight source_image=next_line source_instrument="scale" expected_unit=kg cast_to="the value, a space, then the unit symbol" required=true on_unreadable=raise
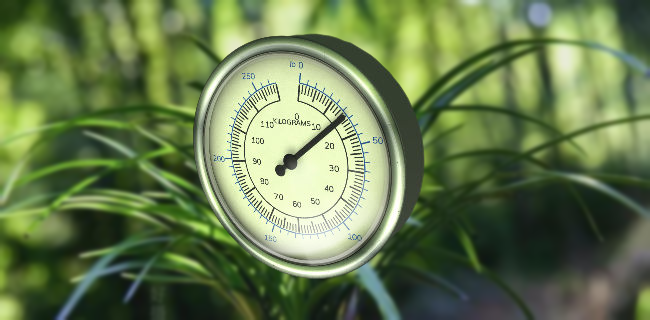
15 kg
